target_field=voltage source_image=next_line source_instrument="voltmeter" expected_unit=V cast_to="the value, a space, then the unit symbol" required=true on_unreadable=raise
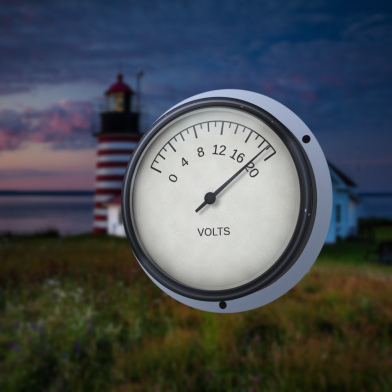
19 V
